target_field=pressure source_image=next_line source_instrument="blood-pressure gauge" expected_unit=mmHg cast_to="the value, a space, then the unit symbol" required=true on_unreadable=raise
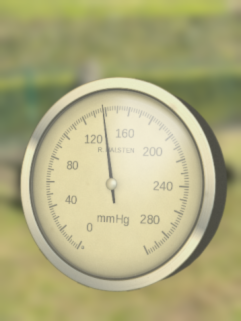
140 mmHg
